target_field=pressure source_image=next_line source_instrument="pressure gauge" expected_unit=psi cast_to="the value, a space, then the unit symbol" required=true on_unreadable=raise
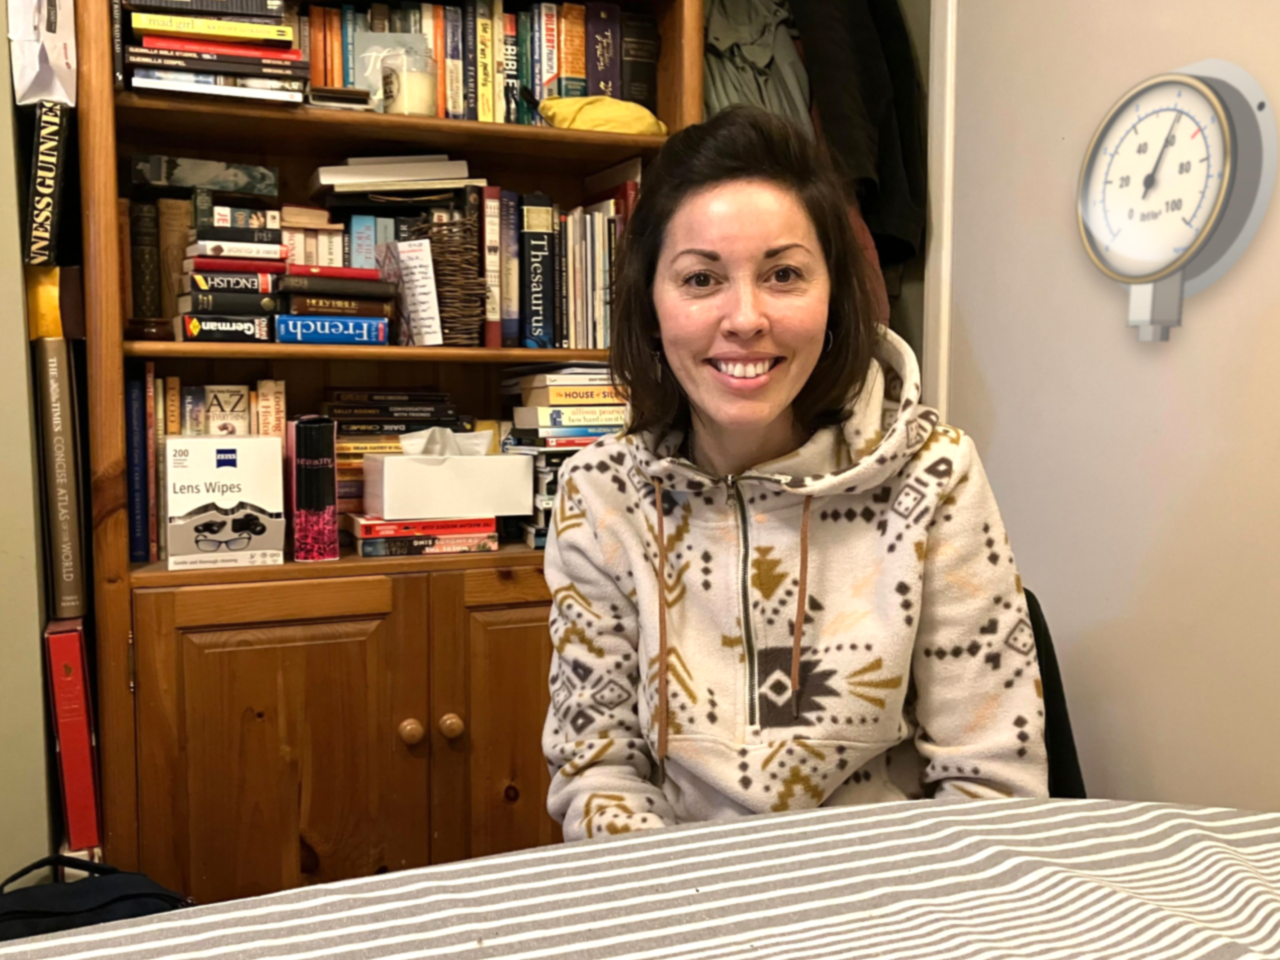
60 psi
